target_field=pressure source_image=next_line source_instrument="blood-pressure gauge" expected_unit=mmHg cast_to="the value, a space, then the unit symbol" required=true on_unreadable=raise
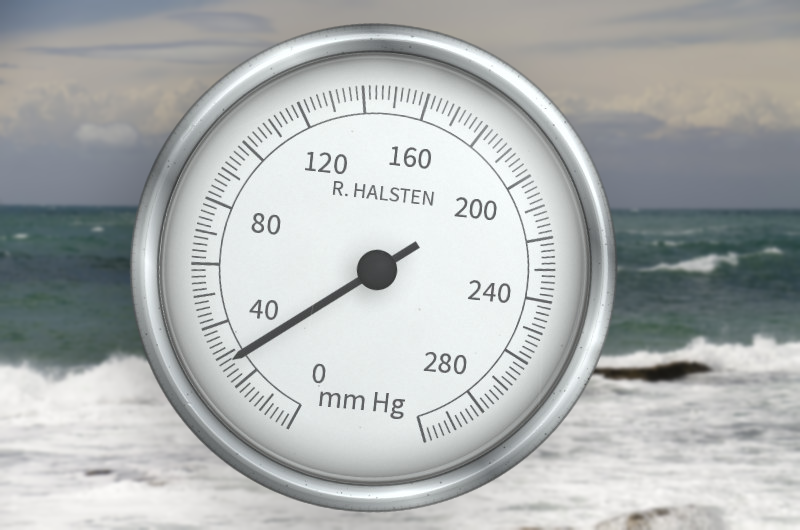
28 mmHg
